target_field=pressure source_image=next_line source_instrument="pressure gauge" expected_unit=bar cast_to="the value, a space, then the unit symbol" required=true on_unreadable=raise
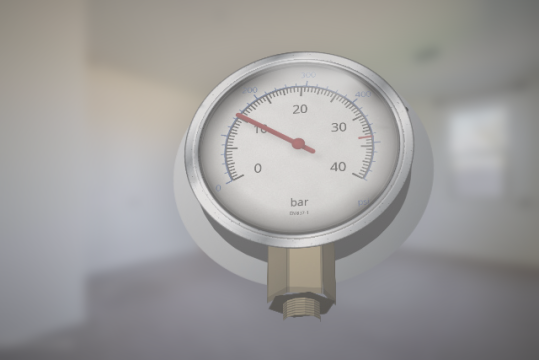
10 bar
